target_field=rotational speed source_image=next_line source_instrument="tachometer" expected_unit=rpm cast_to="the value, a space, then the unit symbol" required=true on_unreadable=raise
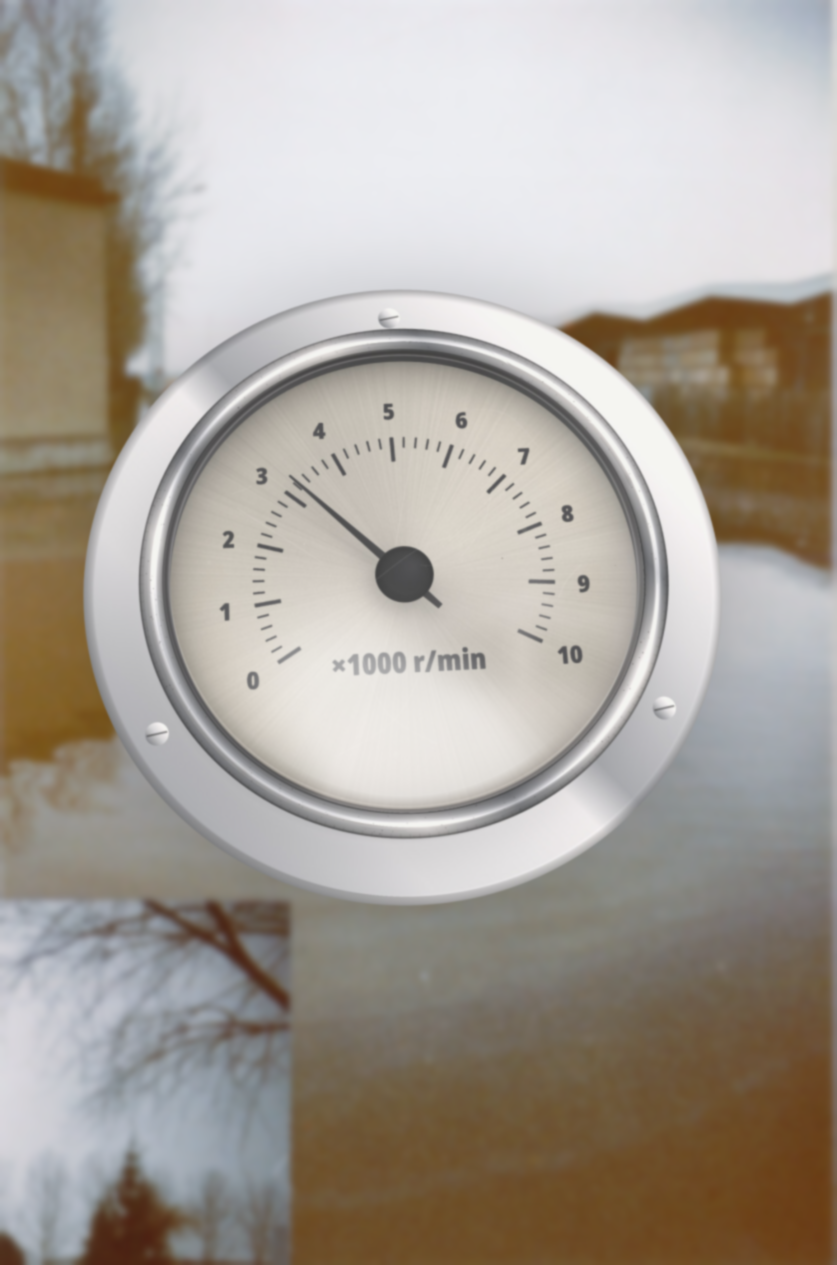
3200 rpm
